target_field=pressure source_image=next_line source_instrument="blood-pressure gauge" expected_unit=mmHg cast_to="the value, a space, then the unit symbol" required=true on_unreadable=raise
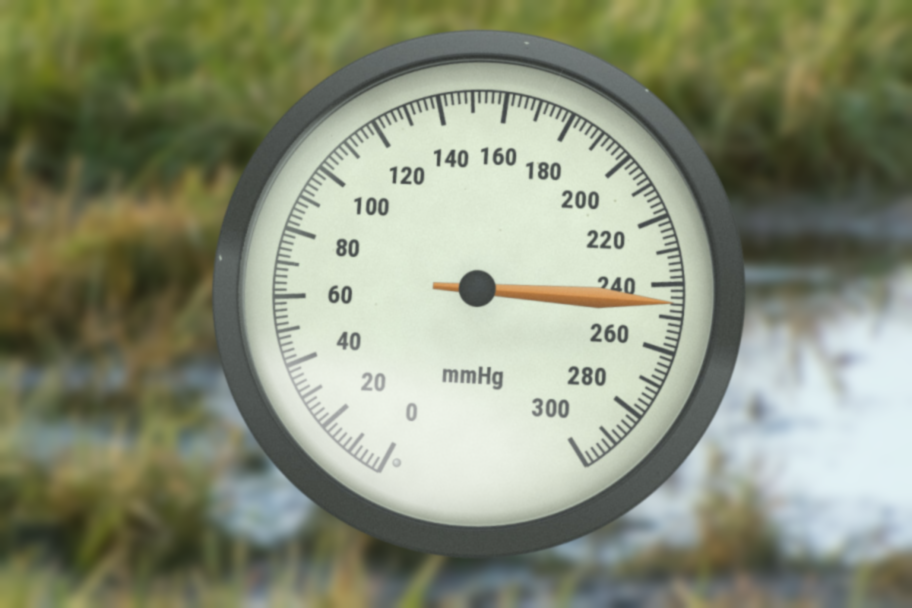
246 mmHg
